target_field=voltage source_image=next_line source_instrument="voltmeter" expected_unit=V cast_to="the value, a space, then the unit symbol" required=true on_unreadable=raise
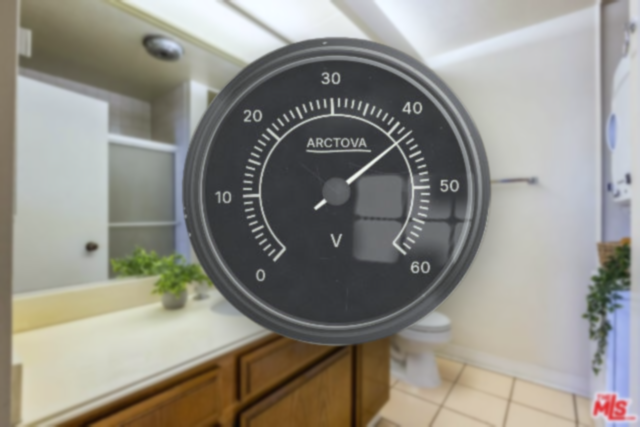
42 V
